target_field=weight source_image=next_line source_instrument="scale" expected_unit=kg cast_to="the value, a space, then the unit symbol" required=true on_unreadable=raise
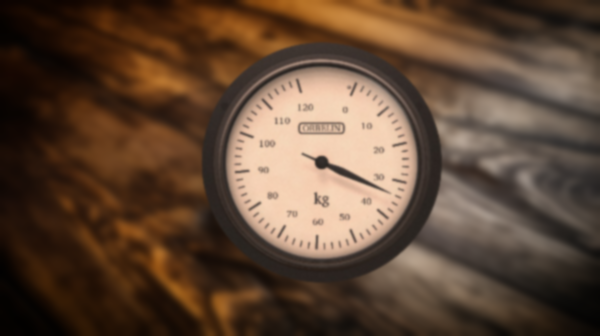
34 kg
